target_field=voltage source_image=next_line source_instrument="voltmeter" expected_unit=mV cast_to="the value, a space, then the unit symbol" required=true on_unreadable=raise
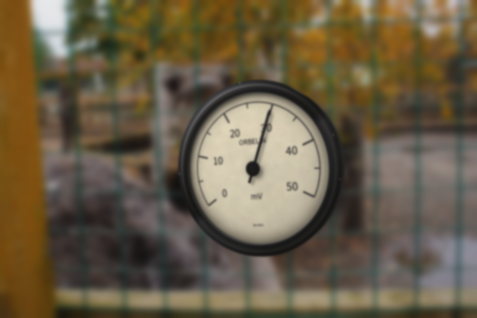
30 mV
